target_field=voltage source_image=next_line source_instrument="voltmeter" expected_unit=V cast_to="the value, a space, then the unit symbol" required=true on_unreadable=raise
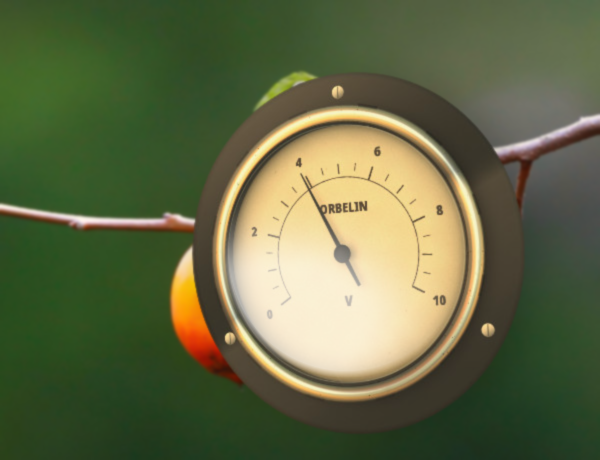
4 V
